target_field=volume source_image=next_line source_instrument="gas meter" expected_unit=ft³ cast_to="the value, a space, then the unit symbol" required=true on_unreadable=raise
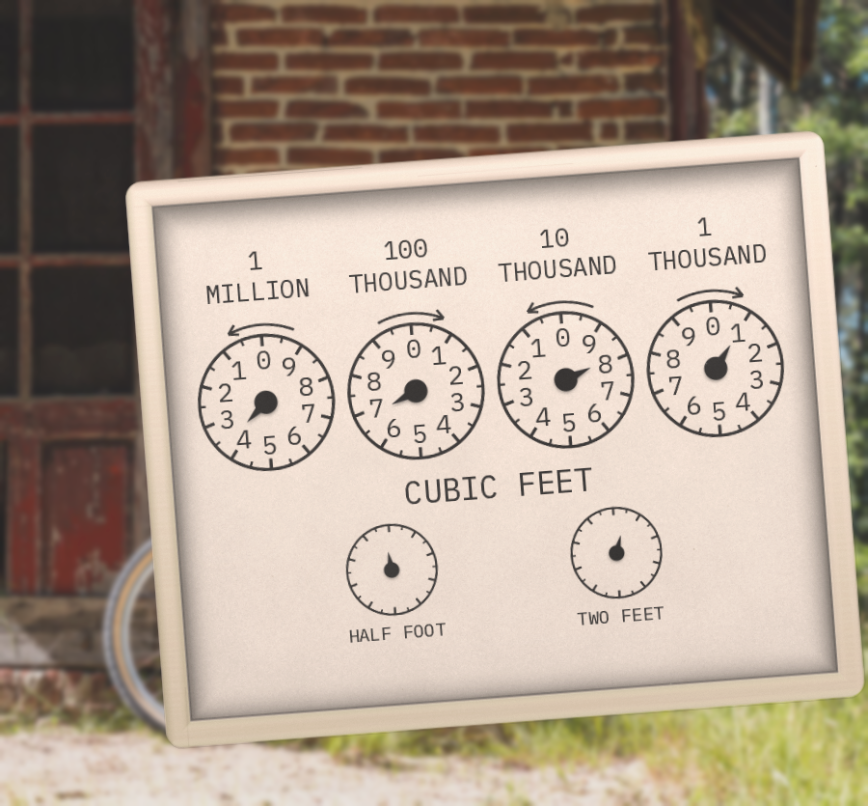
368100 ft³
